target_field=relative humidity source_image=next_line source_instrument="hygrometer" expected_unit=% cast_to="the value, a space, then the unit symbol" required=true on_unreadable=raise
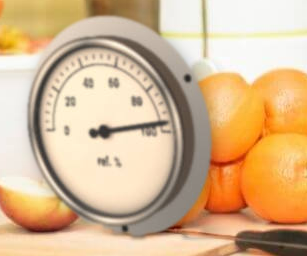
96 %
